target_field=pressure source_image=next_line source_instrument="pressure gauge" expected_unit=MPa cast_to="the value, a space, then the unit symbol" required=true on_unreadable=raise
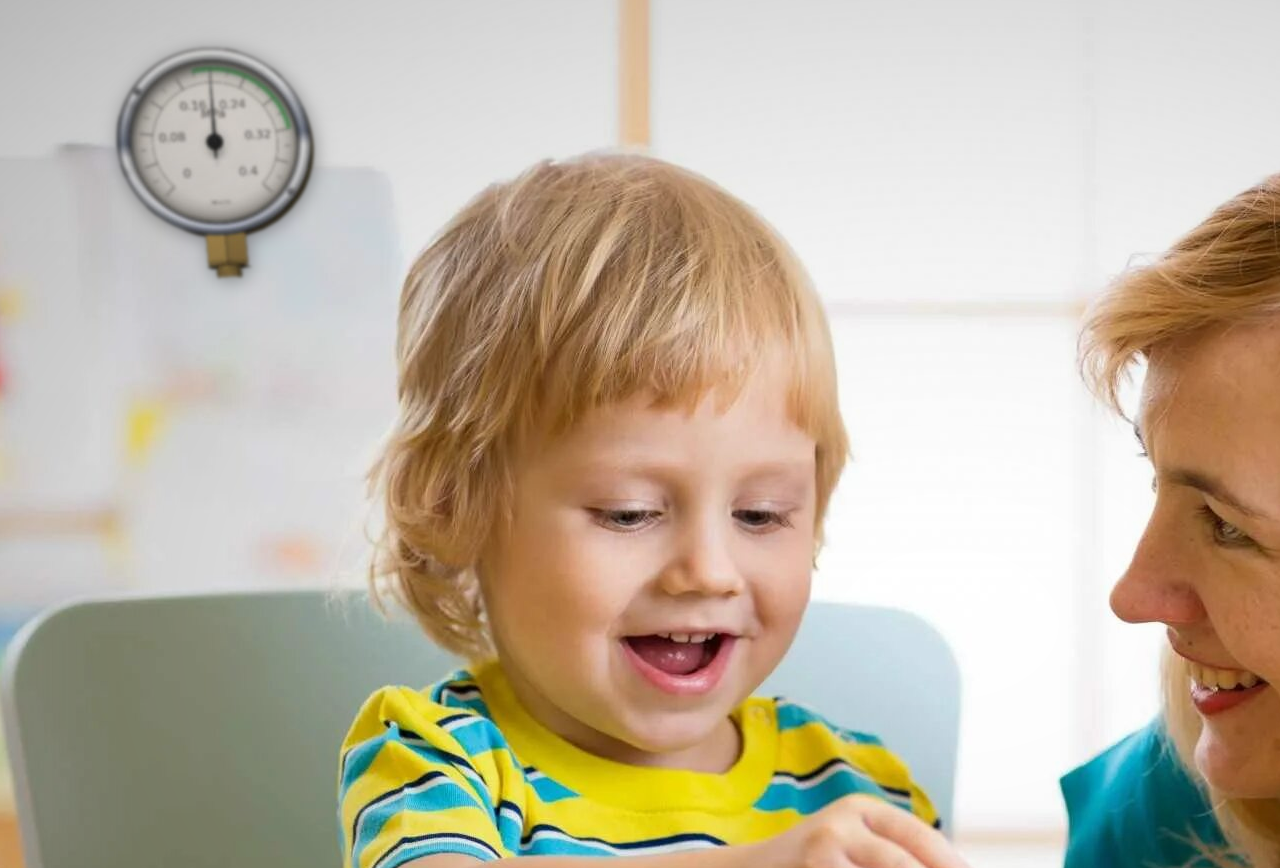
0.2 MPa
